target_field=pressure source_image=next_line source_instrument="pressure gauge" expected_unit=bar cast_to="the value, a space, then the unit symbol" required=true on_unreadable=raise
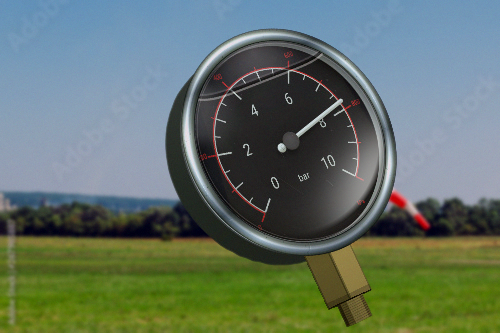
7.75 bar
